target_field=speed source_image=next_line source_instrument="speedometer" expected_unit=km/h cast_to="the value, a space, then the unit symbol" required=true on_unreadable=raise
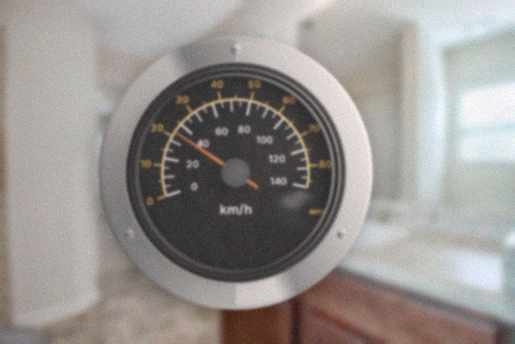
35 km/h
